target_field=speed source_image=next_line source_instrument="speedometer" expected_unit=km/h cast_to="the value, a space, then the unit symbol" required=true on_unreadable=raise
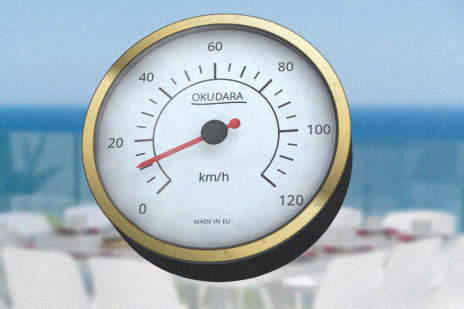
10 km/h
